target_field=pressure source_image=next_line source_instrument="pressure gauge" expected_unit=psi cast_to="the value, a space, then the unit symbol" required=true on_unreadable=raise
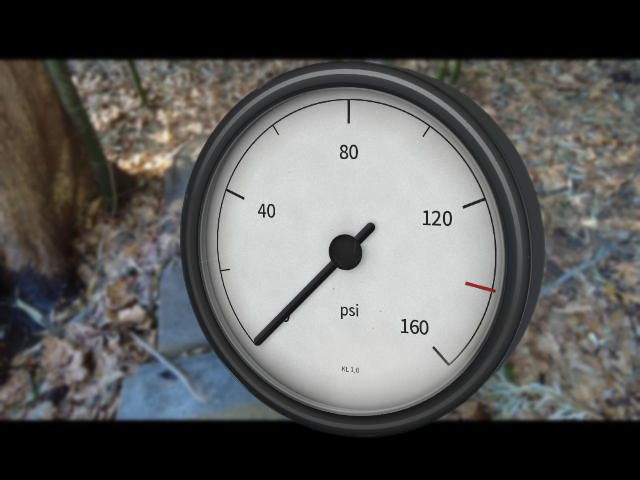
0 psi
